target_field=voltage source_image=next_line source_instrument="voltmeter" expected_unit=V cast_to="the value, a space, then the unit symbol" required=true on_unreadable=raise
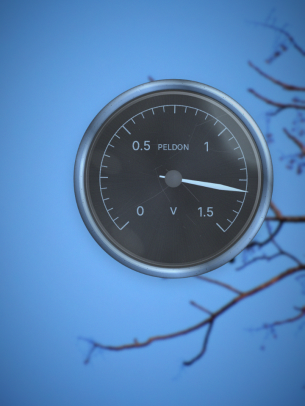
1.3 V
